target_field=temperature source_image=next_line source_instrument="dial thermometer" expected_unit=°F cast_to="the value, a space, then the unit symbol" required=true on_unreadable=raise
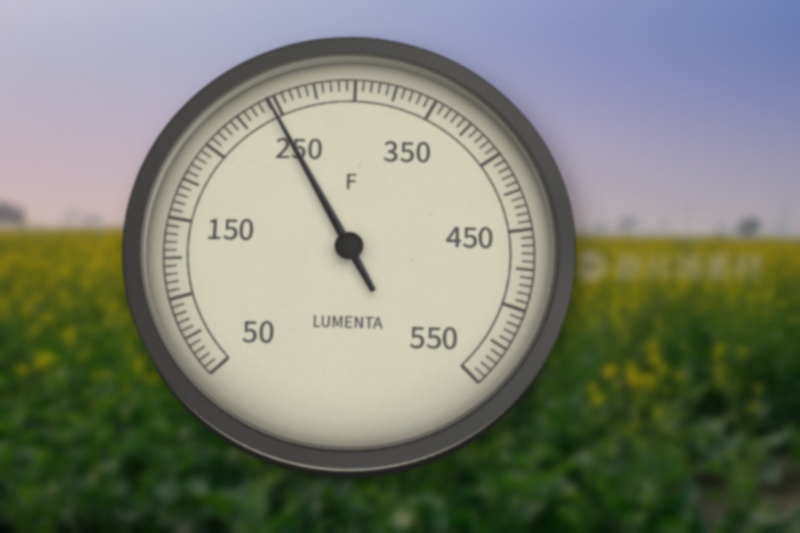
245 °F
